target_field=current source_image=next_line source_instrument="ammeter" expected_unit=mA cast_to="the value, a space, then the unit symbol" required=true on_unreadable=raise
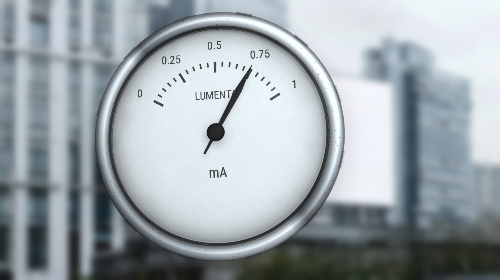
0.75 mA
